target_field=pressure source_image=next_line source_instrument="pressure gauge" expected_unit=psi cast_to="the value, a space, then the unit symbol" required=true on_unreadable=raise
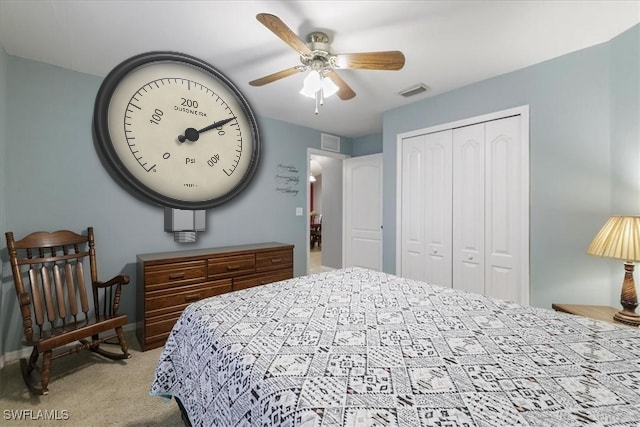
290 psi
